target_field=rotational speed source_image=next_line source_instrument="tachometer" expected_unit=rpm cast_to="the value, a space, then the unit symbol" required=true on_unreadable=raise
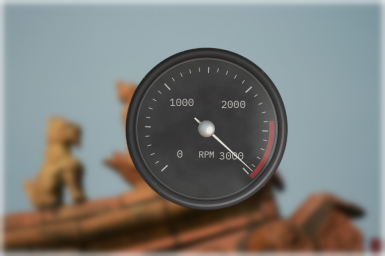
2950 rpm
